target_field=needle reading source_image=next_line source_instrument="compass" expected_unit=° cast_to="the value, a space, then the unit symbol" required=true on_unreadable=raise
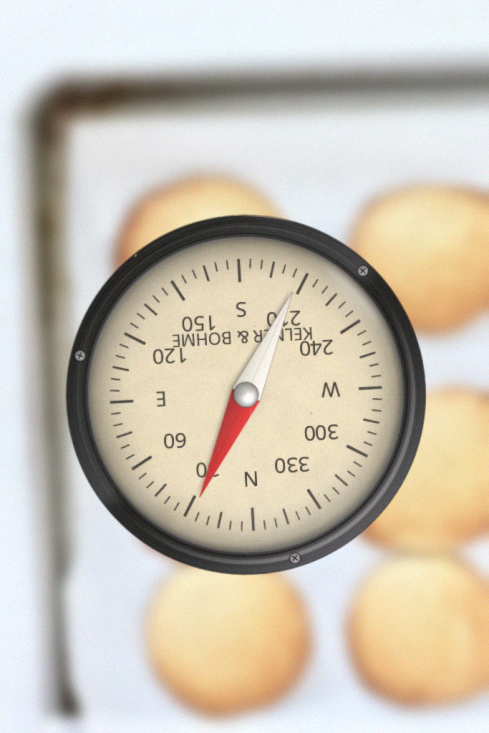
27.5 °
